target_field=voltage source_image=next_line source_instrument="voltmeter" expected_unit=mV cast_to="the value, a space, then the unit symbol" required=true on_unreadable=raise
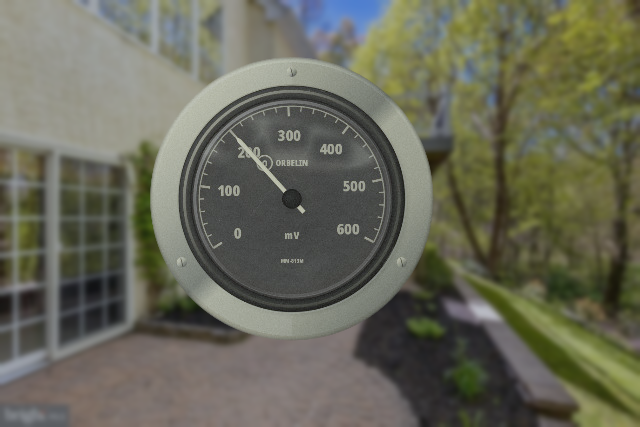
200 mV
